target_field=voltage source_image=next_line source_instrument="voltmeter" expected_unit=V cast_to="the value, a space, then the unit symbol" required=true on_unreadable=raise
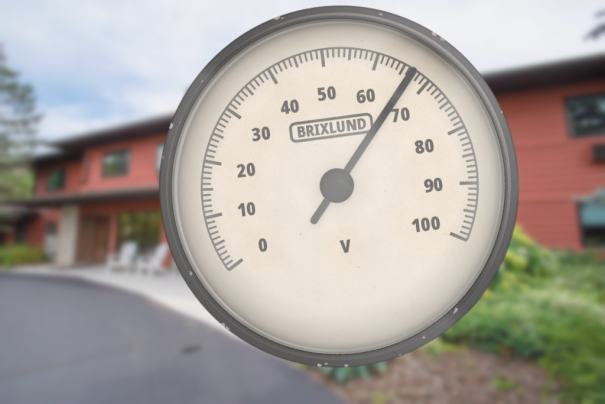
67 V
